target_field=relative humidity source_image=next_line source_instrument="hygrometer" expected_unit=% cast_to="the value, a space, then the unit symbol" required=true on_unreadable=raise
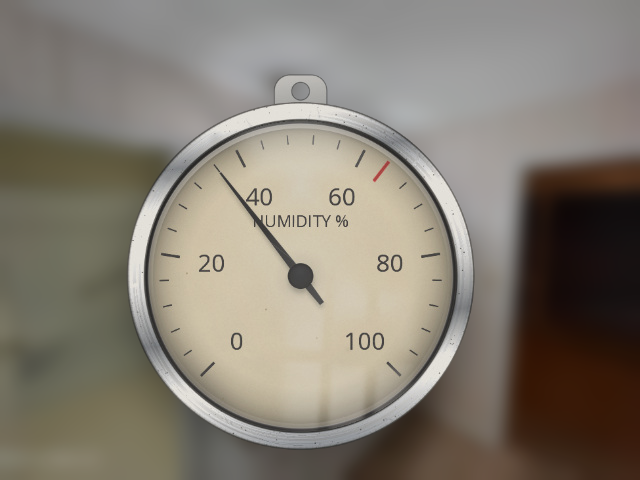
36 %
